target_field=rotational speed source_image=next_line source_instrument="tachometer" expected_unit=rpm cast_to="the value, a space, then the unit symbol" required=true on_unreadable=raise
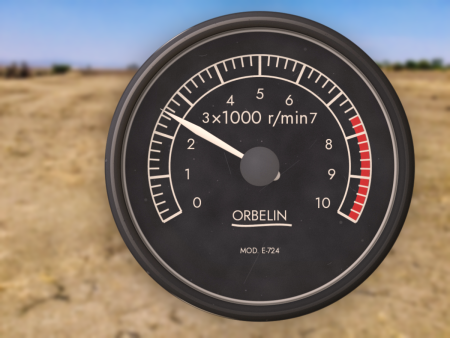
2500 rpm
